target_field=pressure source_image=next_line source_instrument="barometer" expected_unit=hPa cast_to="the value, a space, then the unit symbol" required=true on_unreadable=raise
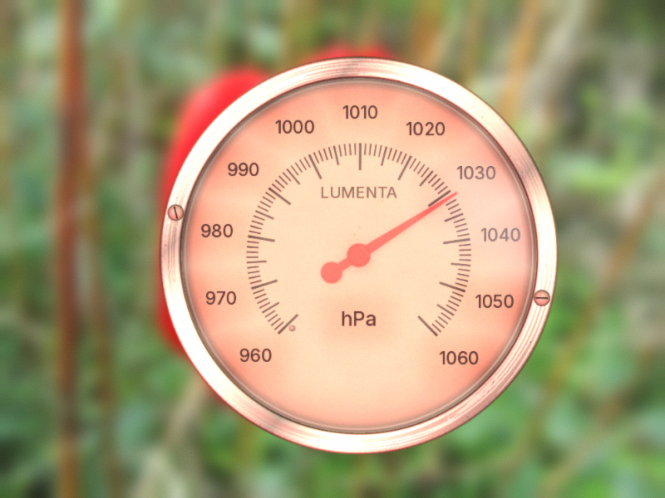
1031 hPa
